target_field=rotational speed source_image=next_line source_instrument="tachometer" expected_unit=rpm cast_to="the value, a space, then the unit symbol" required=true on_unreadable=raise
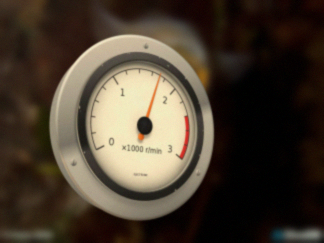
1700 rpm
